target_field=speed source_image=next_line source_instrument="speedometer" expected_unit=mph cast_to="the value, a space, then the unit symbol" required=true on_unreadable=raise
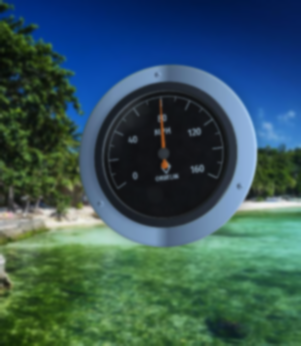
80 mph
